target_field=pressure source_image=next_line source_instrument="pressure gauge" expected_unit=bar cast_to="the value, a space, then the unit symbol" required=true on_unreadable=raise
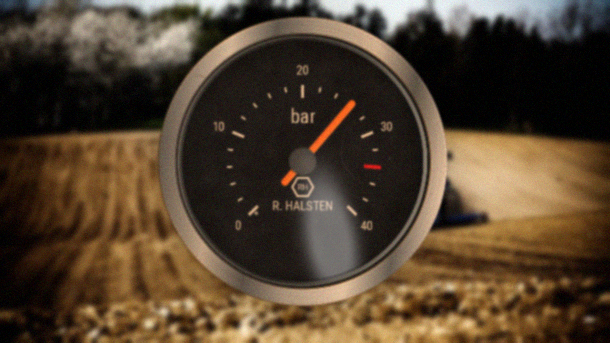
26 bar
